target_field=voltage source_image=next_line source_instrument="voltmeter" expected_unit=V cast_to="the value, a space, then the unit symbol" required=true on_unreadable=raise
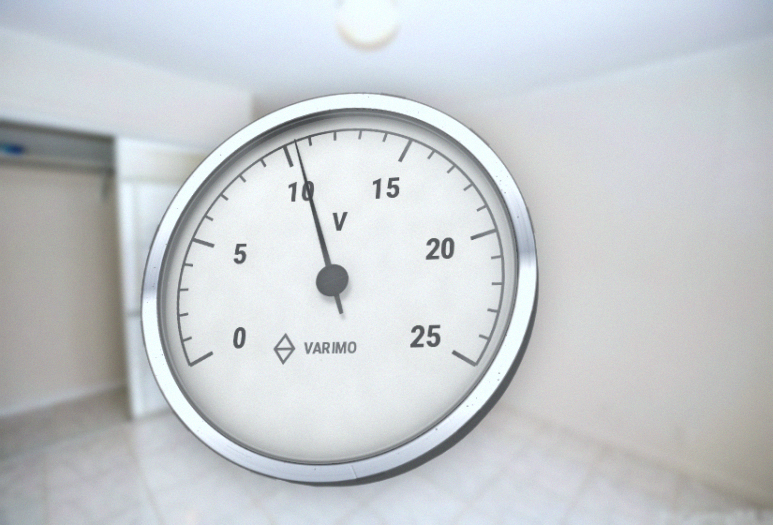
10.5 V
